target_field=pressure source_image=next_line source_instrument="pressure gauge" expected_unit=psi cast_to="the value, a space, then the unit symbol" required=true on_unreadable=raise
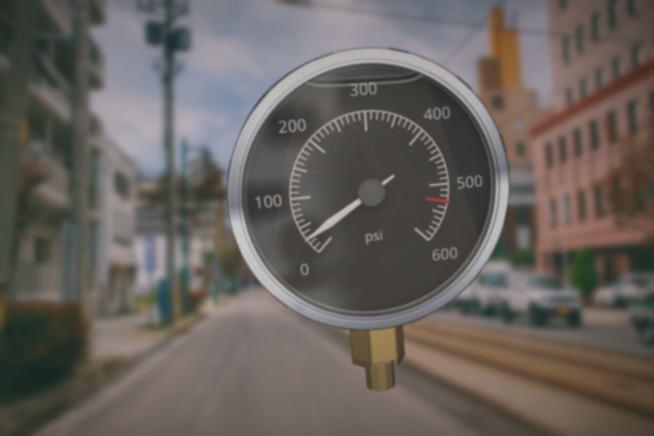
30 psi
